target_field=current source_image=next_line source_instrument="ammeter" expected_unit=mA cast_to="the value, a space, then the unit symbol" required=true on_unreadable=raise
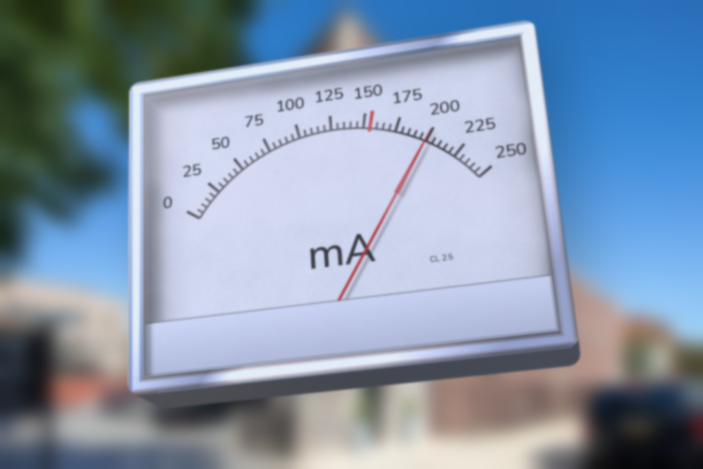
200 mA
